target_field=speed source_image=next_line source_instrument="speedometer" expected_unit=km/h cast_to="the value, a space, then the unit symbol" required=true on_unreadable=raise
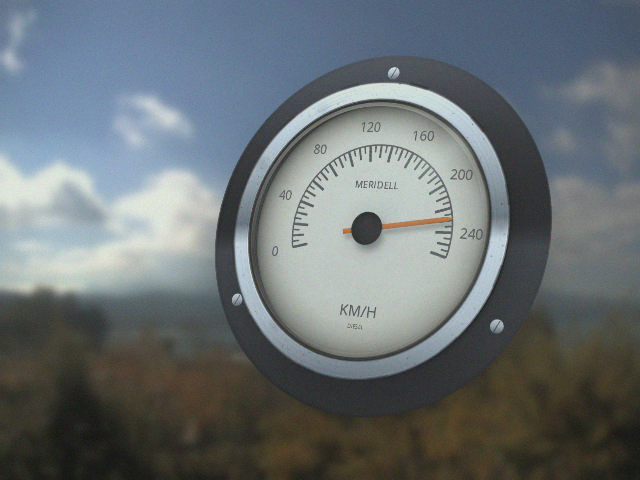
230 km/h
